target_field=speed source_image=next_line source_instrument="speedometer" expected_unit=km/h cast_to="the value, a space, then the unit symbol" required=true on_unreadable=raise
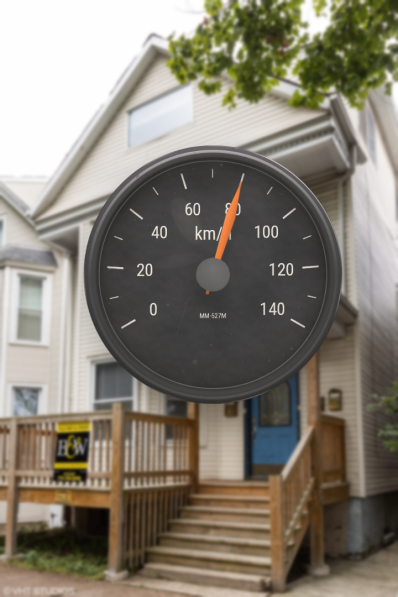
80 km/h
